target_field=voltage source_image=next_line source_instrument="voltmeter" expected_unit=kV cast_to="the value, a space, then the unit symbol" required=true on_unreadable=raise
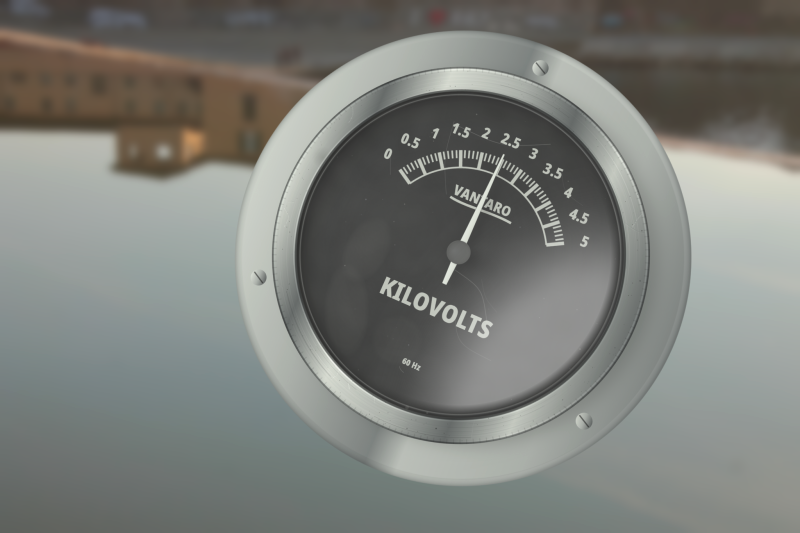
2.5 kV
